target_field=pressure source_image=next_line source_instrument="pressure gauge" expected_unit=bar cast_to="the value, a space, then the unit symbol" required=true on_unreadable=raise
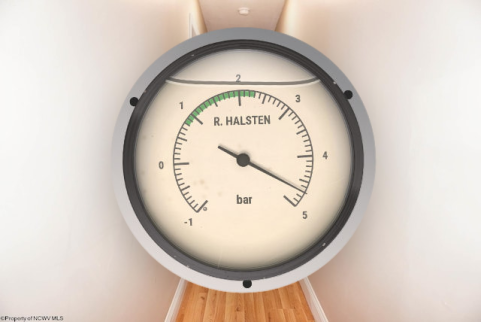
4.7 bar
